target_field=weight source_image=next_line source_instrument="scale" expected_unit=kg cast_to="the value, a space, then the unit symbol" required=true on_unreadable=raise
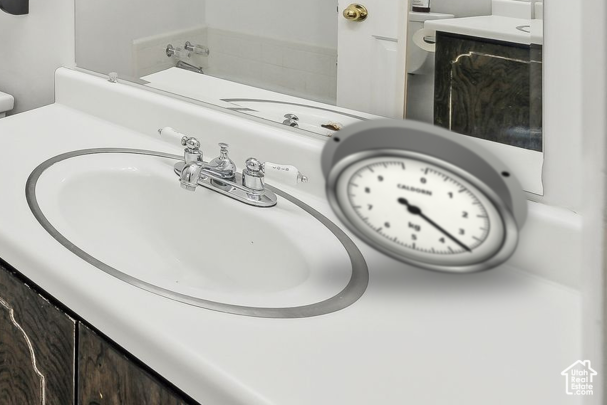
3.5 kg
